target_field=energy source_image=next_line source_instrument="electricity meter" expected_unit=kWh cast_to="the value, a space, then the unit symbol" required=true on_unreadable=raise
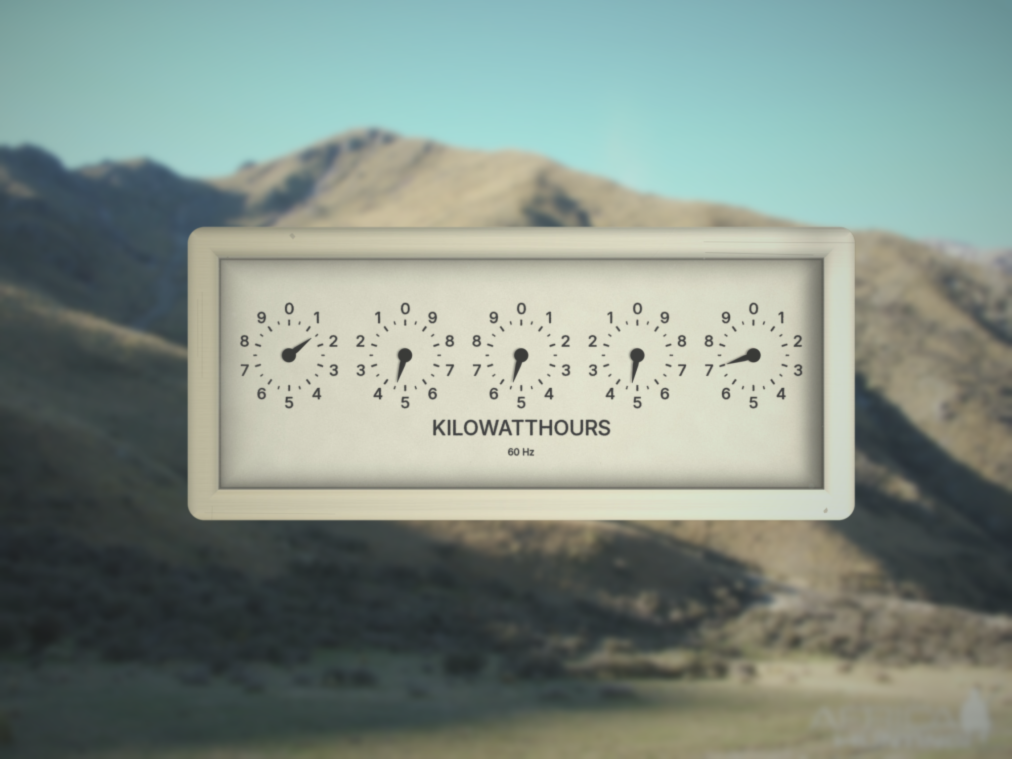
14547 kWh
